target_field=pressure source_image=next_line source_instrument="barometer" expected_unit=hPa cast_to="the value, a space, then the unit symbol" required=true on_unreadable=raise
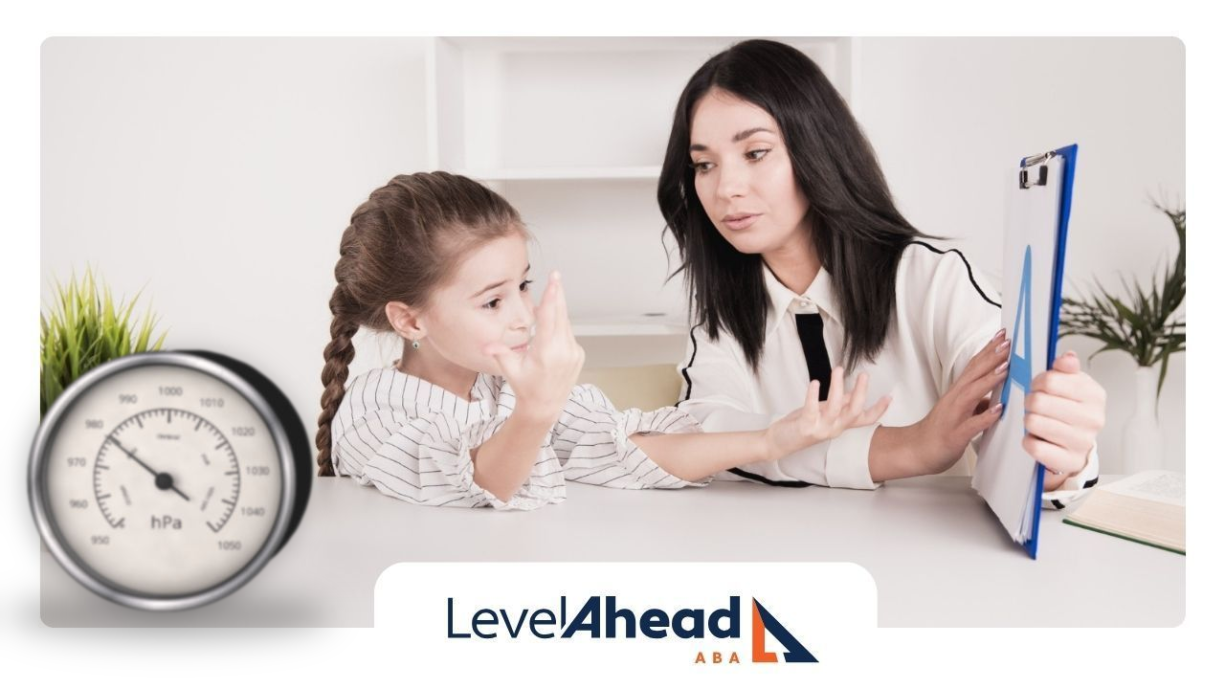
980 hPa
